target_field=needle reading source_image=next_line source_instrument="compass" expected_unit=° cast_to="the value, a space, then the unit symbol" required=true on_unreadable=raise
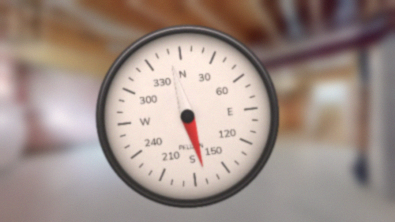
170 °
